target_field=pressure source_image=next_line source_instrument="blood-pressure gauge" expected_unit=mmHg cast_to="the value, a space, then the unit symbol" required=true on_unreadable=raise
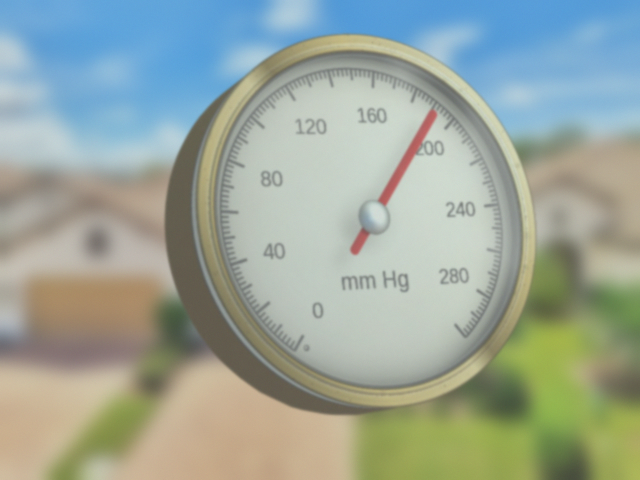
190 mmHg
